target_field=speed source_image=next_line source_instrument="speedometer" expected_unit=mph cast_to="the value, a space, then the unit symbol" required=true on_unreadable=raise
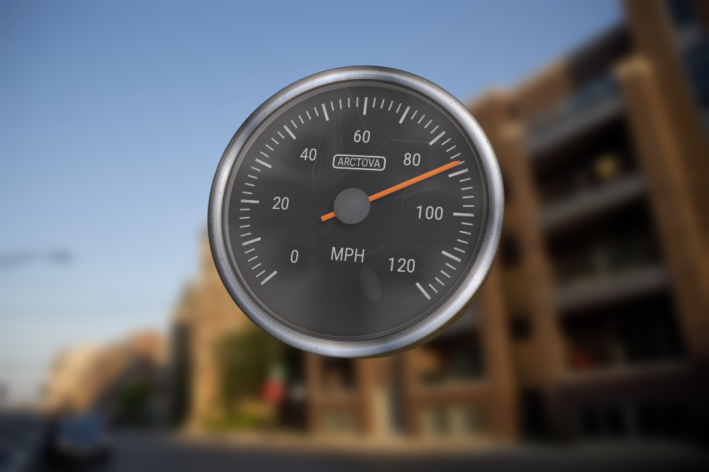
88 mph
